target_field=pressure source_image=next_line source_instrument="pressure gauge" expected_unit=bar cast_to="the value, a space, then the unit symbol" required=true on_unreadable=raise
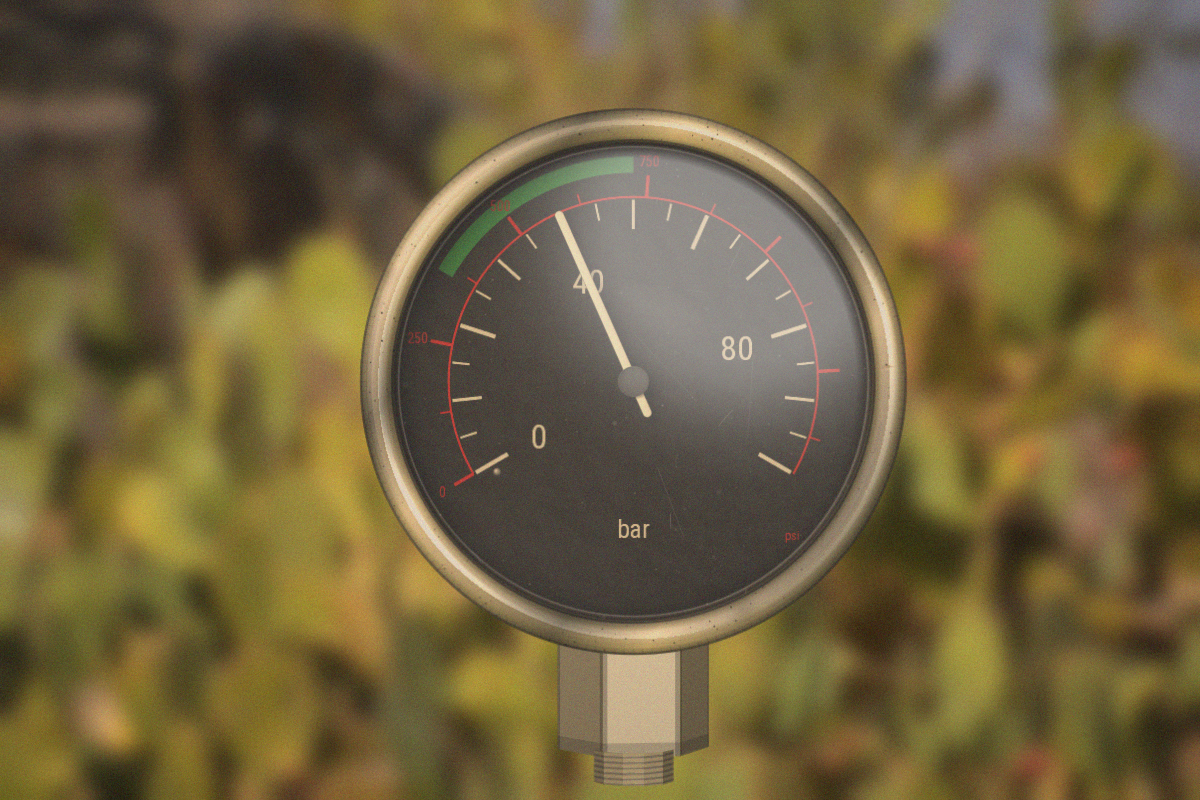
40 bar
